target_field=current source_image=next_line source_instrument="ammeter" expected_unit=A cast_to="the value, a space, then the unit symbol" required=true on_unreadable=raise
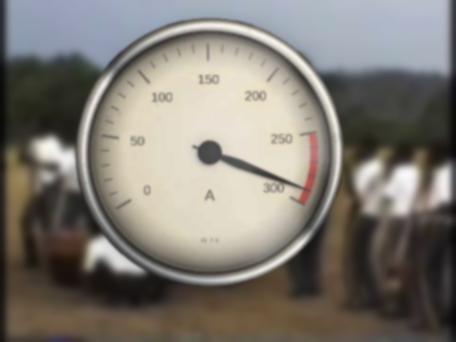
290 A
